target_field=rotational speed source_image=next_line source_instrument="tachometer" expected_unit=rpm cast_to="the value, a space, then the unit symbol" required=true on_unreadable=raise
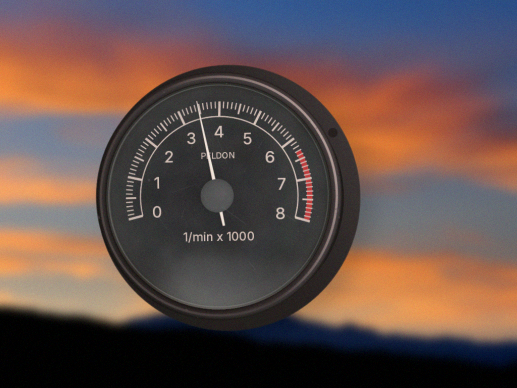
3500 rpm
